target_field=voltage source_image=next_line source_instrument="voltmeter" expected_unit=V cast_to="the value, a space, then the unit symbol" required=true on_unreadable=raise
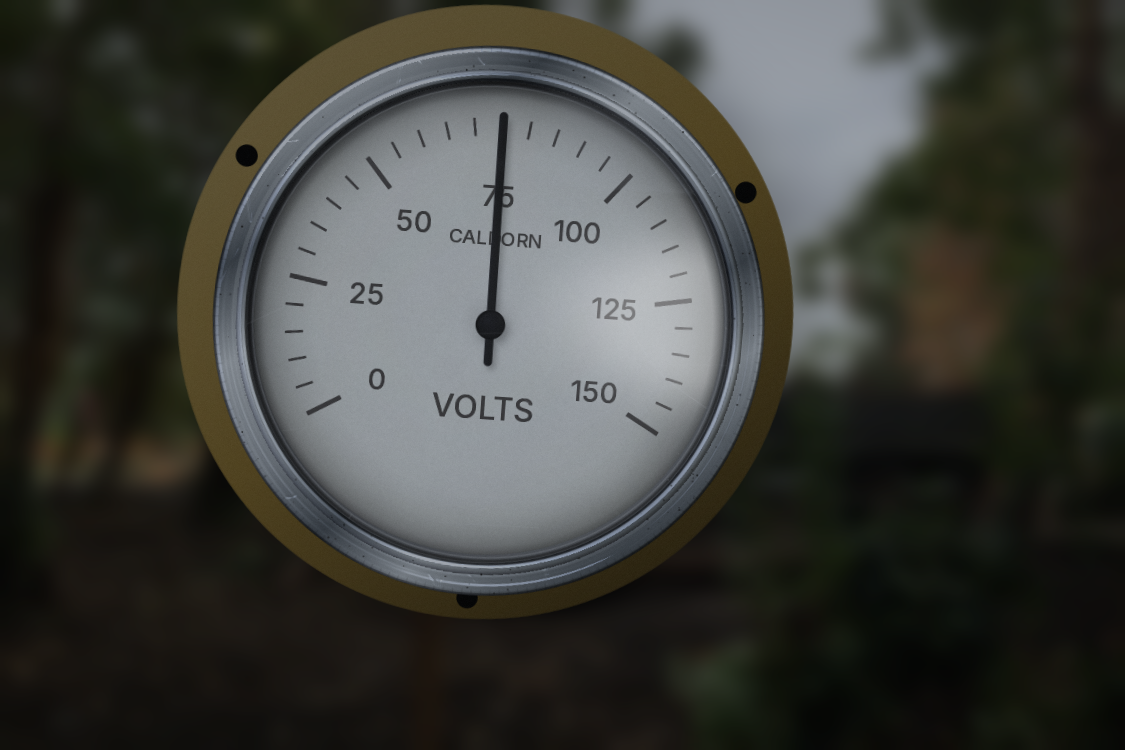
75 V
